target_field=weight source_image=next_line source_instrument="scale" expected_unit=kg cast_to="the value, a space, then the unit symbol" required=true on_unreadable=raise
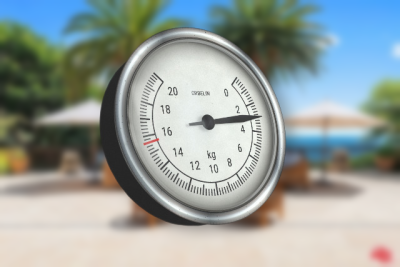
3 kg
